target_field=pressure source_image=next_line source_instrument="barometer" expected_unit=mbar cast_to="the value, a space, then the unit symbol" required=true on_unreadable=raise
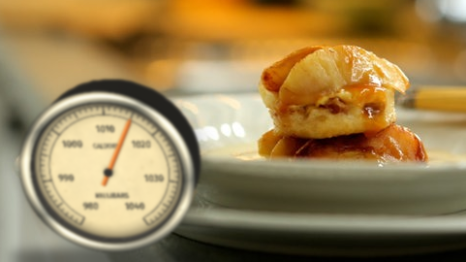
1015 mbar
